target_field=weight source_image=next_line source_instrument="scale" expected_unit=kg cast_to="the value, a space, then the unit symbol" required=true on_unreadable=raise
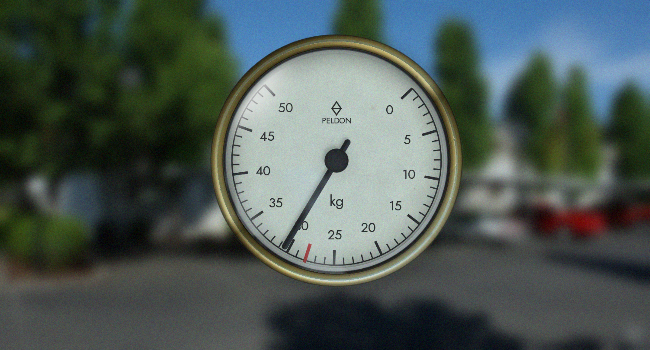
30.5 kg
